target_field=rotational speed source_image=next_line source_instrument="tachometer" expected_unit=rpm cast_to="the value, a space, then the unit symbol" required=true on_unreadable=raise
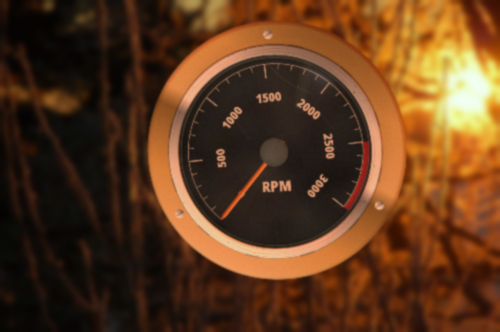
0 rpm
